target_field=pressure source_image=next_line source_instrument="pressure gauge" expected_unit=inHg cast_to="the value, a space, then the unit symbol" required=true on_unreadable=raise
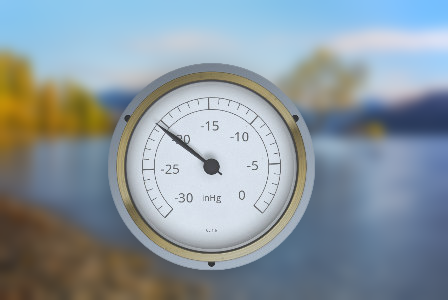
-20.5 inHg
